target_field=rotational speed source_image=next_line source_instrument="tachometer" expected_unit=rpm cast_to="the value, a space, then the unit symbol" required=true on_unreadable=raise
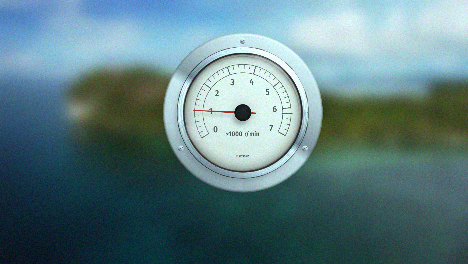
1000 rpm
